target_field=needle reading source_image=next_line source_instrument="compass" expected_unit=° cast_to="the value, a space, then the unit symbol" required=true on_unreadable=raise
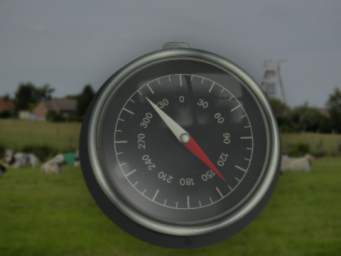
140 °
